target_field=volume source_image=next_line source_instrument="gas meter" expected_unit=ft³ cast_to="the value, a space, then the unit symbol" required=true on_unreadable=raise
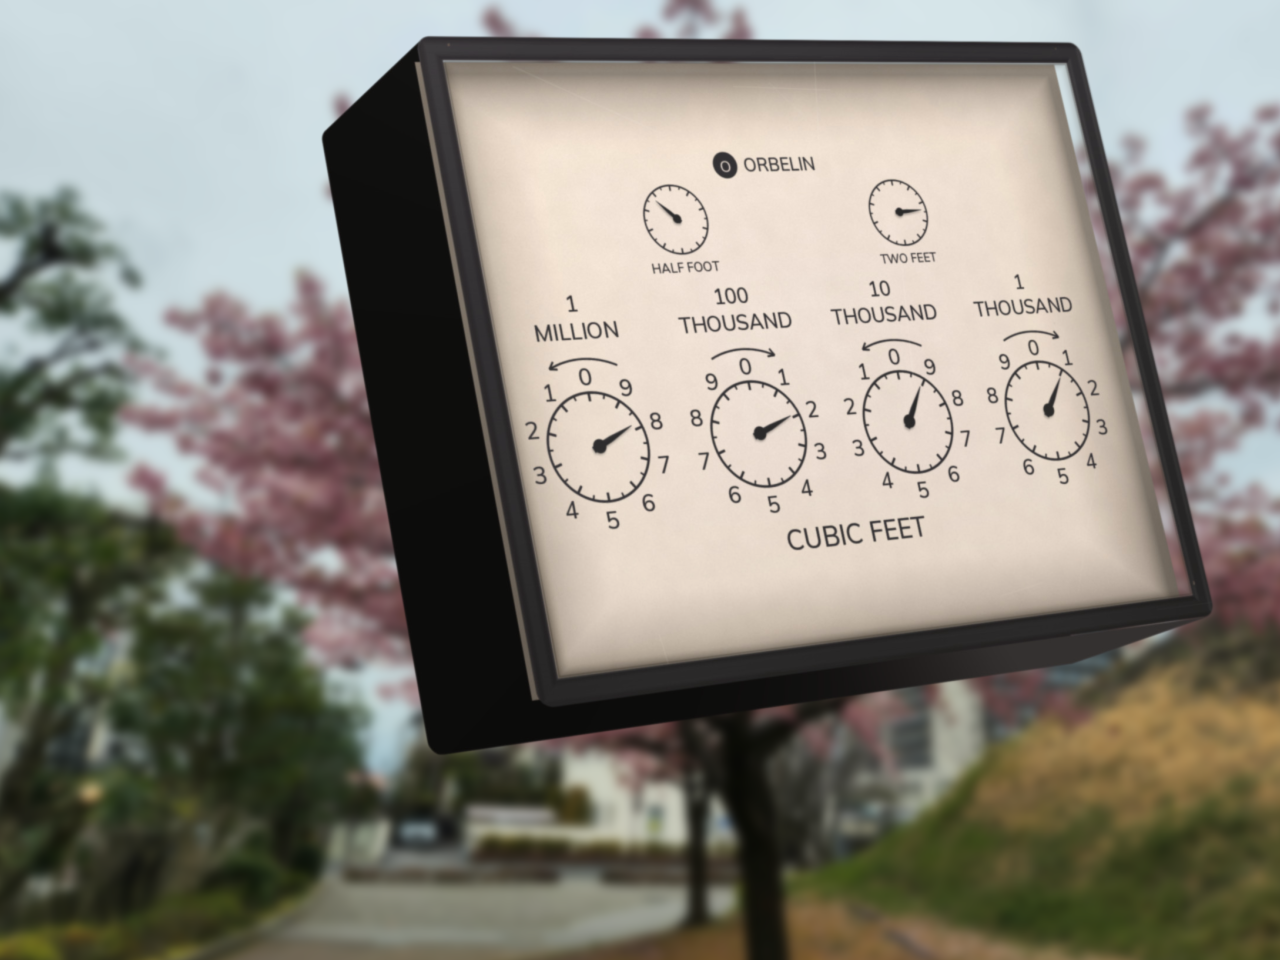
819100 ft³
